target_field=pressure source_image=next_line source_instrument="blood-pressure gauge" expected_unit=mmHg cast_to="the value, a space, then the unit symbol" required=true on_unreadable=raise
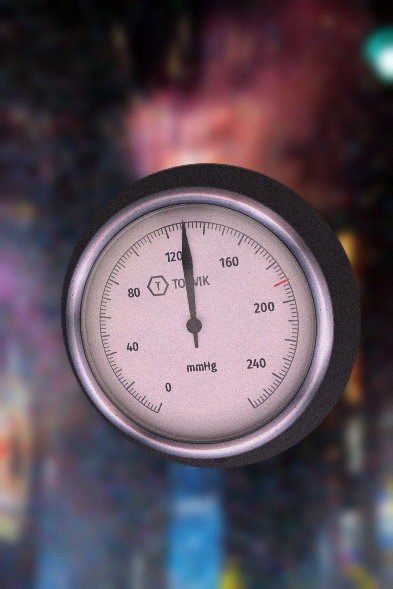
130 mmHg
